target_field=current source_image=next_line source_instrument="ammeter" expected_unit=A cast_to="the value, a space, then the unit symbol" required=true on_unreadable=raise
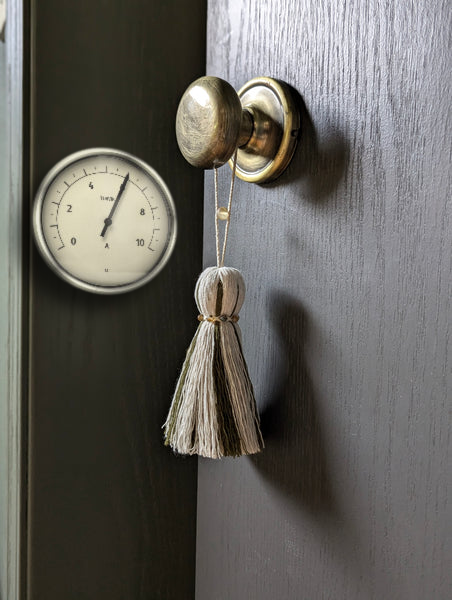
6 A
